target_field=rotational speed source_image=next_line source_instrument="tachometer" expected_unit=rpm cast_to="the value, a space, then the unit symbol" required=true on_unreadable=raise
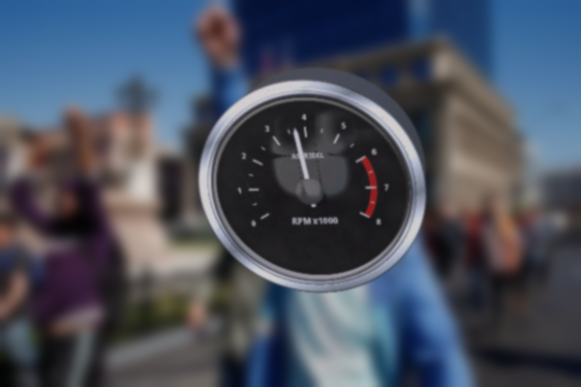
3750 rpm
